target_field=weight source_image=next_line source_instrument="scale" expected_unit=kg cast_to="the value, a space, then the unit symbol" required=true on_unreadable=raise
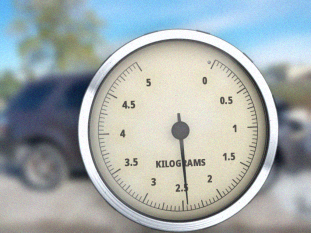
2.45 kg
